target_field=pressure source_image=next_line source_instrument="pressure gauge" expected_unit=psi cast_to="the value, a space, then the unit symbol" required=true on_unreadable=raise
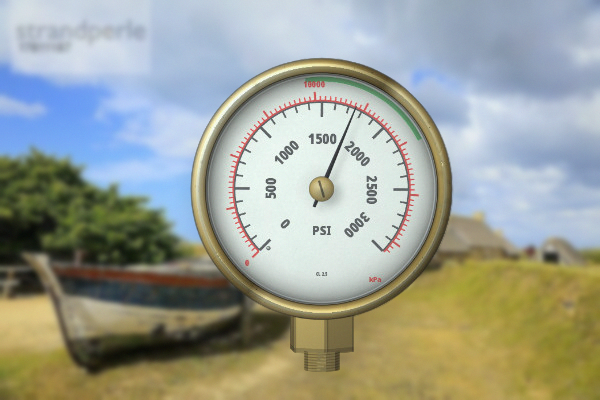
1750 psi
